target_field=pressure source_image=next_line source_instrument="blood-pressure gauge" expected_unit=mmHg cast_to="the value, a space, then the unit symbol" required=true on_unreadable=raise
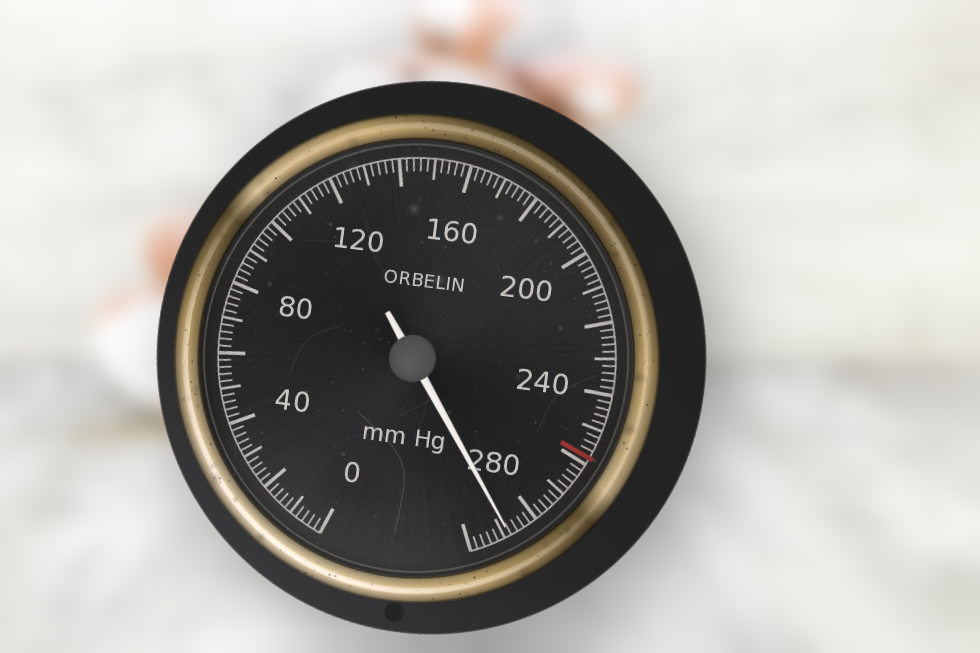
288 mmHg
